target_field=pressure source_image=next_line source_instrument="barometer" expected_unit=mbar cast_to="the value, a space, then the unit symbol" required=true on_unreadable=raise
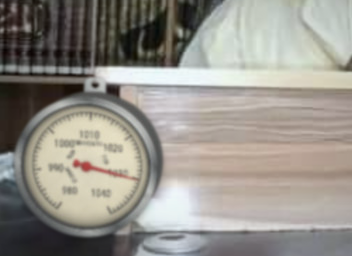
1030 mbar
